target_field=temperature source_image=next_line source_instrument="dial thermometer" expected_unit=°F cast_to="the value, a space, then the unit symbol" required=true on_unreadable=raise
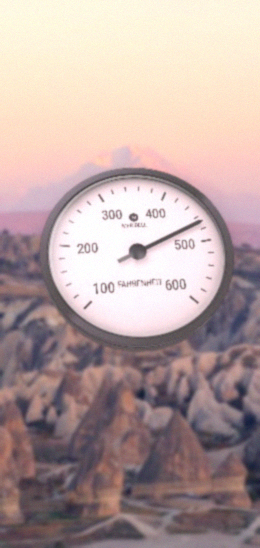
470 °F
